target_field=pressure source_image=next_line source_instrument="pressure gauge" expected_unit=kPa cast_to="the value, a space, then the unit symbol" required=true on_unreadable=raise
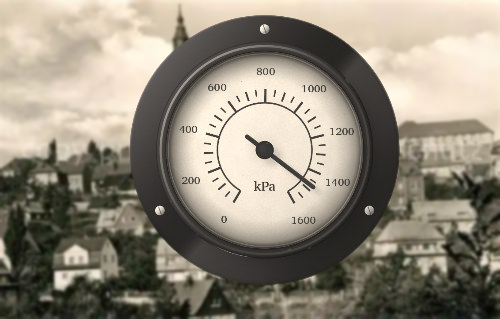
1475 kPa
